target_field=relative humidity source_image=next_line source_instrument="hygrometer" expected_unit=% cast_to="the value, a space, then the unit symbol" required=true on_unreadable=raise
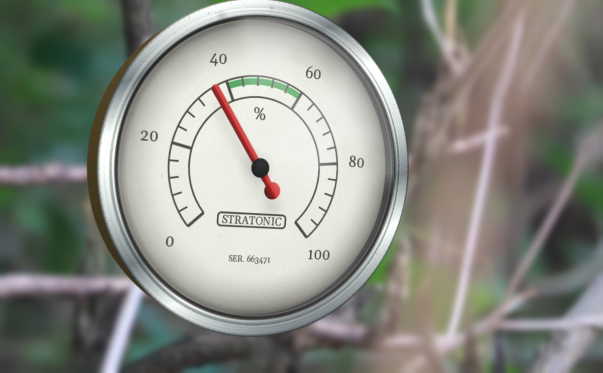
36 %
